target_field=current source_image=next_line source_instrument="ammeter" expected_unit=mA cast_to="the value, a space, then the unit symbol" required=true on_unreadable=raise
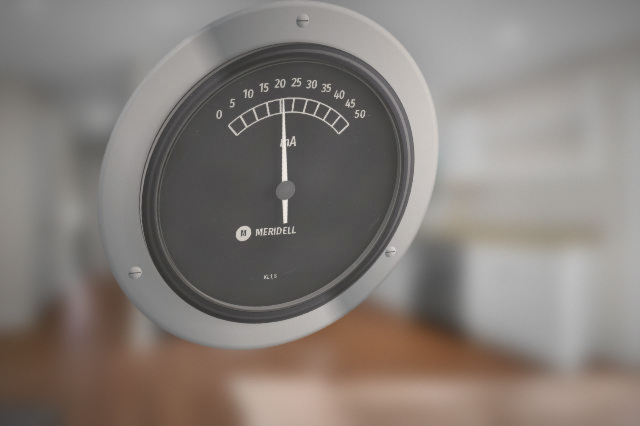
20 mA
